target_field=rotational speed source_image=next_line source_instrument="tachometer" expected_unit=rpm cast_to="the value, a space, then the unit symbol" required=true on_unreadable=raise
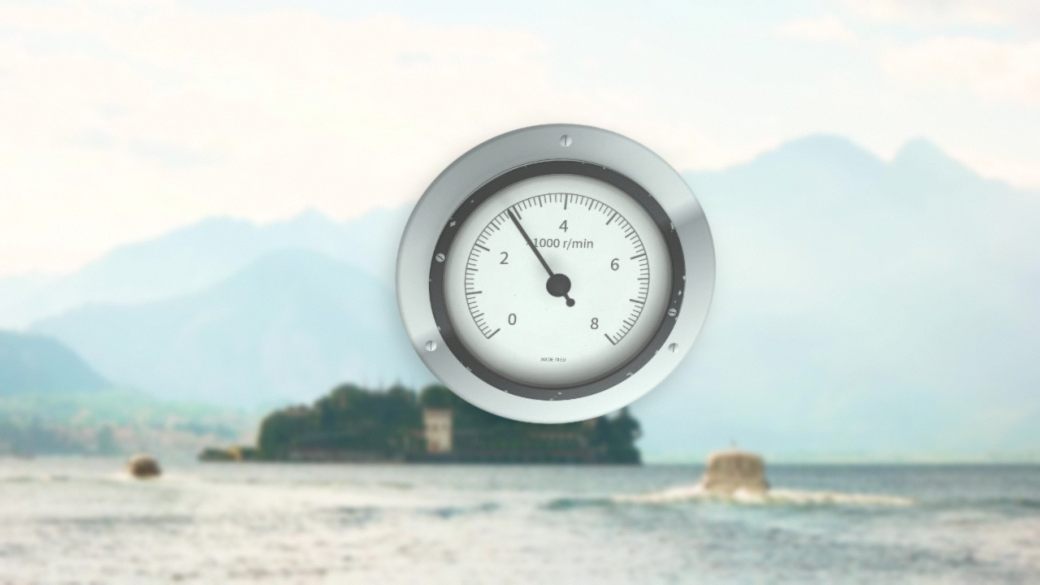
2900 rpm
